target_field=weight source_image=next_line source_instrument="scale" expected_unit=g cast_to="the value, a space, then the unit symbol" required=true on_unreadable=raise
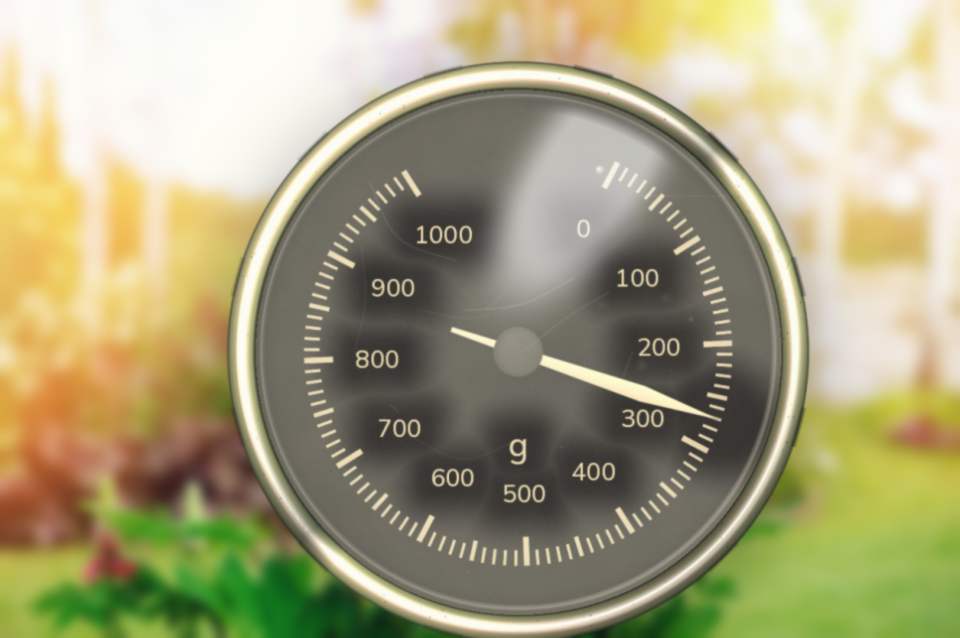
270 g
